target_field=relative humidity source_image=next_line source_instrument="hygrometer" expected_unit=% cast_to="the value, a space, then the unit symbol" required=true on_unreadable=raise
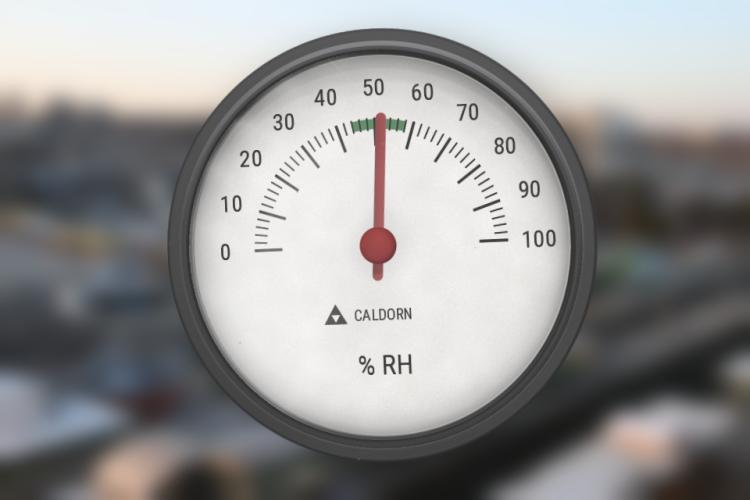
52 %
